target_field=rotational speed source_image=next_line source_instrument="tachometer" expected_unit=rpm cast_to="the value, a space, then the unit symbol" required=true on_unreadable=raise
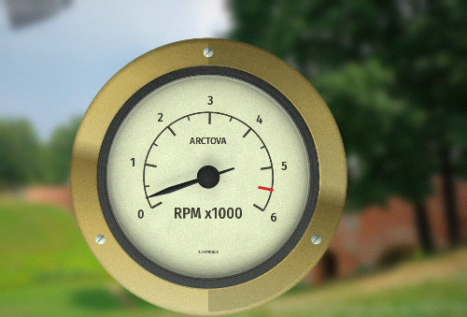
250 rpm
